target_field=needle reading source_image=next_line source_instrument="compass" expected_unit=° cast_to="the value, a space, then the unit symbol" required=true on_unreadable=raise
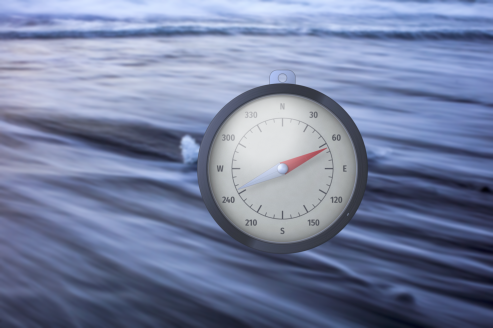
65 °
